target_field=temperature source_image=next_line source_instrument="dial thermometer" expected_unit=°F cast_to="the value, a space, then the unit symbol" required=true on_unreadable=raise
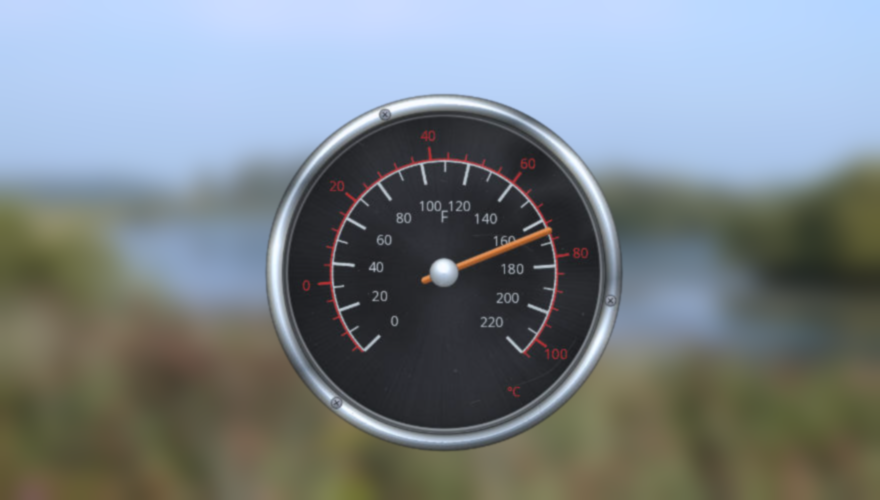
165 °F
